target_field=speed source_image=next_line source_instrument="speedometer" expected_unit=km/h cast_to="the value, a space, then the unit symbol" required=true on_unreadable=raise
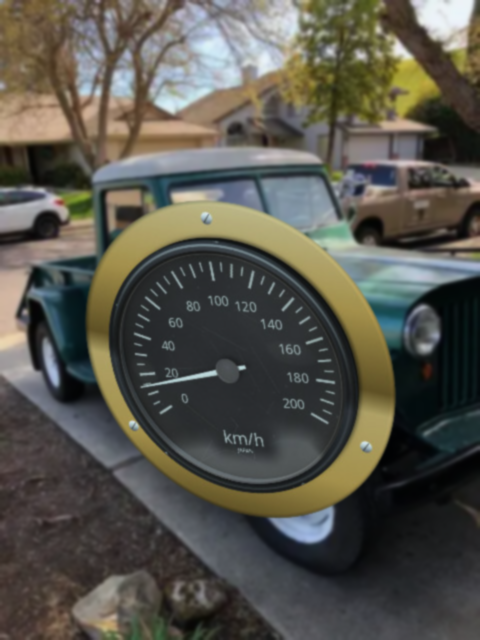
15 km/h
